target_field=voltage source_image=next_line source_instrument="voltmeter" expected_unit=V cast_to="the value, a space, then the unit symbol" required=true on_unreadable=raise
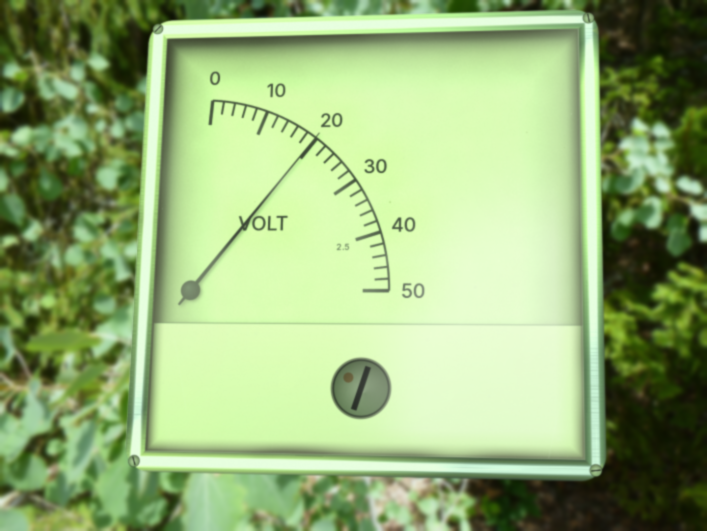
20 V
